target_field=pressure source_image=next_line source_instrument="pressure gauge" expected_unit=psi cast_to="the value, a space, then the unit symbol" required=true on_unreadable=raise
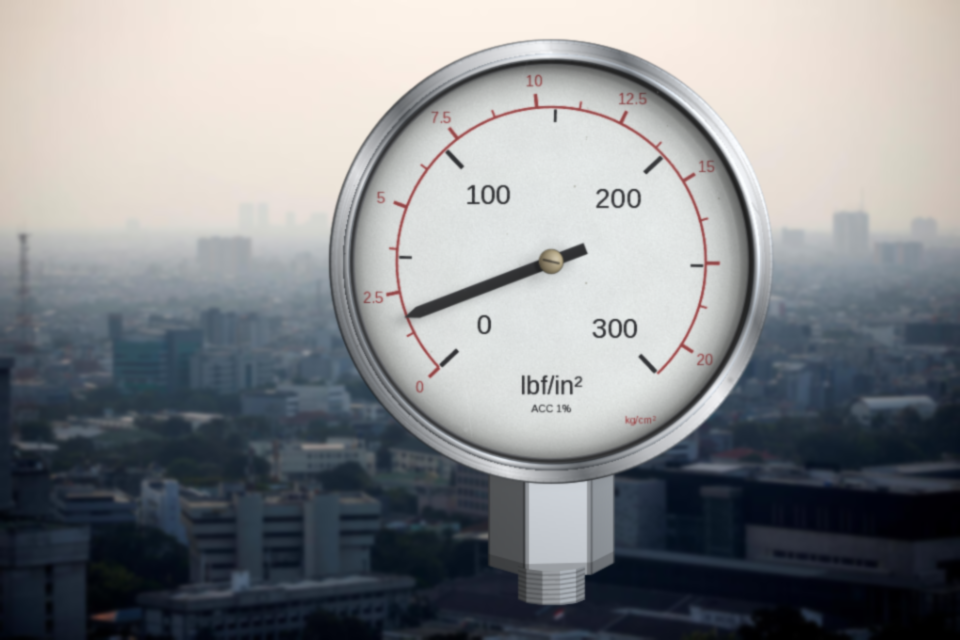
25 psi
